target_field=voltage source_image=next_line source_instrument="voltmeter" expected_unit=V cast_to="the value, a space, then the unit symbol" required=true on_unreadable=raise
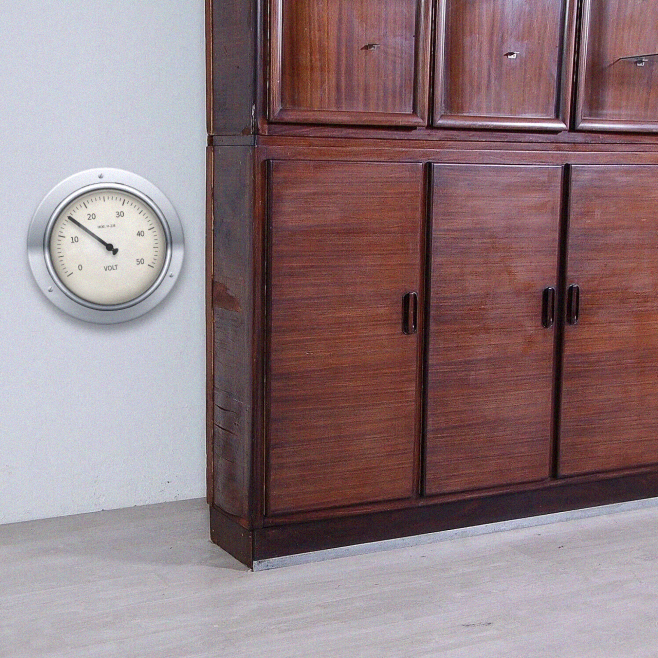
15 V
